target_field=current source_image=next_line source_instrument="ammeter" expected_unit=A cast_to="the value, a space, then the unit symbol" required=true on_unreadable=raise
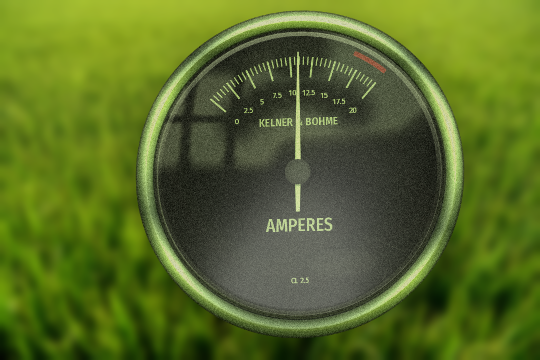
11 A
